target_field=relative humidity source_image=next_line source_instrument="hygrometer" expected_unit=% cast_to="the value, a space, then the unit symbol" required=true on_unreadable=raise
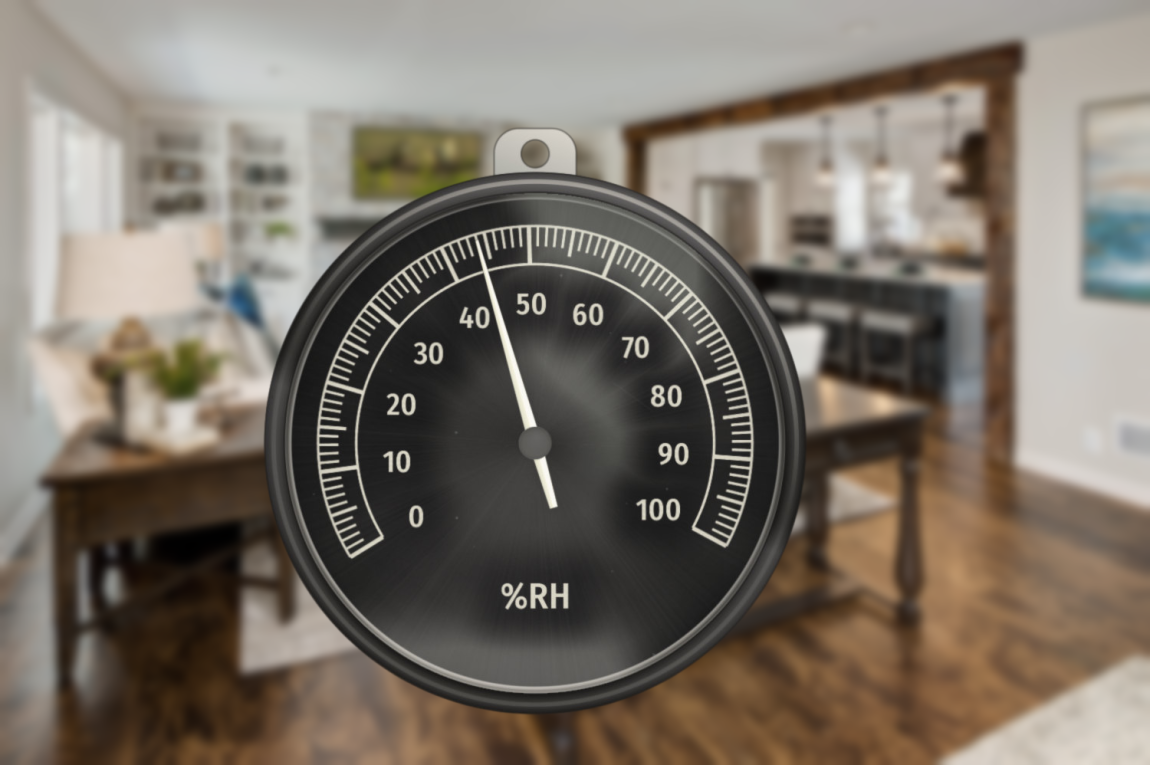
44 %
